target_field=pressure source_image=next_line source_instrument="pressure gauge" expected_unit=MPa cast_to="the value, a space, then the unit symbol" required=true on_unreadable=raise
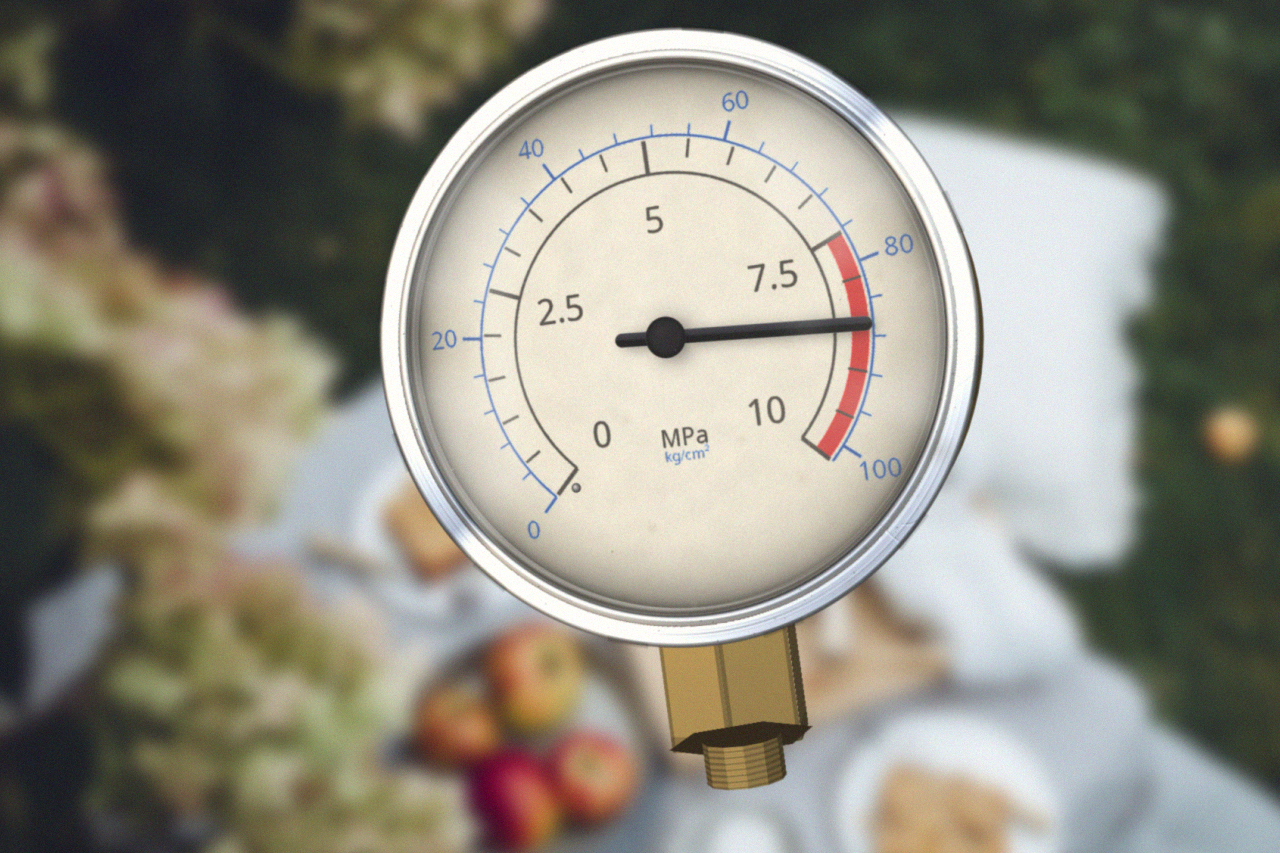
8.5 MPa
